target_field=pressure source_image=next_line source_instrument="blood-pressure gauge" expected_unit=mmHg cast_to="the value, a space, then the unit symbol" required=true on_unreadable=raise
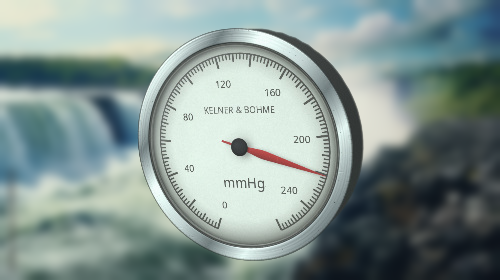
220 mmHg
